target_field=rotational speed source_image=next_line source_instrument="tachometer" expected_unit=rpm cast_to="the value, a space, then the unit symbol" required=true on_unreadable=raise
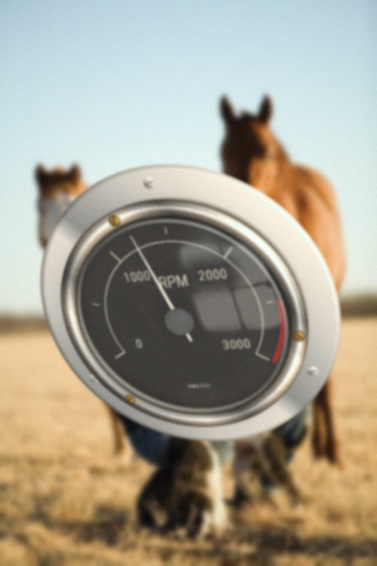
1250 rpm
